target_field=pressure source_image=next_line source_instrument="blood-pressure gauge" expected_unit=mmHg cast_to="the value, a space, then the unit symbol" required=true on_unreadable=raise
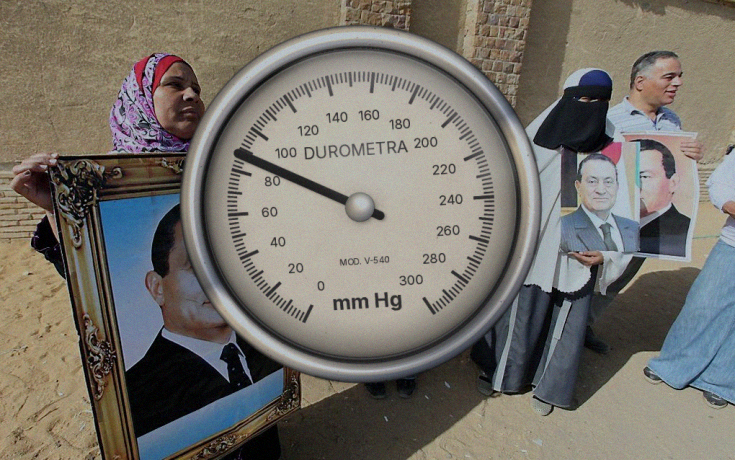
88 mmHg
